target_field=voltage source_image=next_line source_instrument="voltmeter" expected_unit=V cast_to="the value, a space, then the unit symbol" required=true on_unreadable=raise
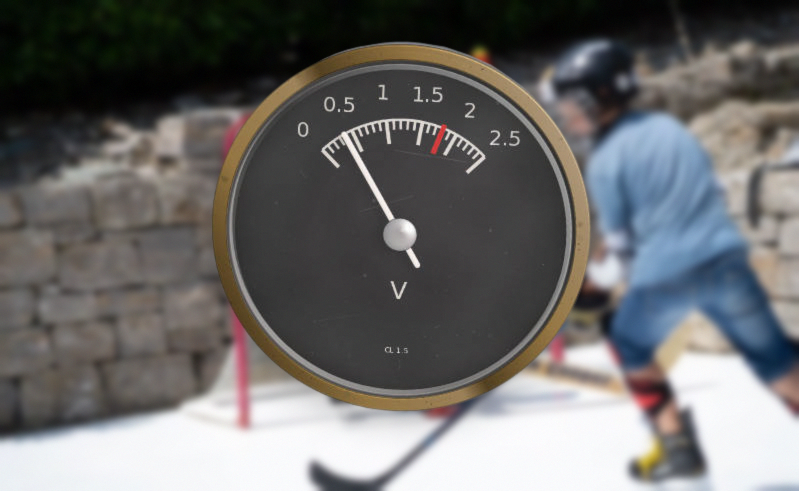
0.4 V
